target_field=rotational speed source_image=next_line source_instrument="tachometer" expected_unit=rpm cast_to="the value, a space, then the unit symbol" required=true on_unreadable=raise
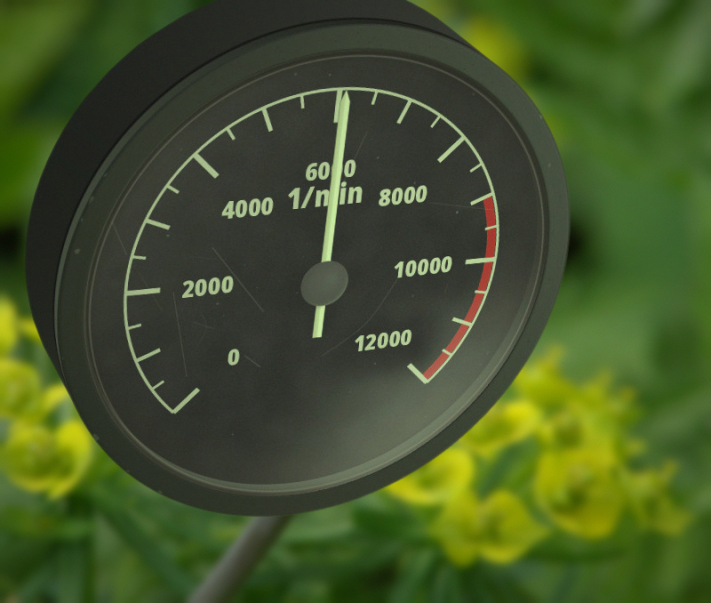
6000 rpm
